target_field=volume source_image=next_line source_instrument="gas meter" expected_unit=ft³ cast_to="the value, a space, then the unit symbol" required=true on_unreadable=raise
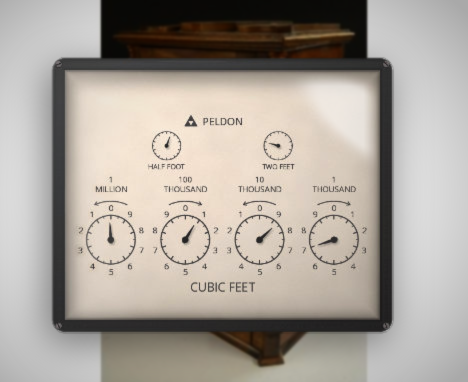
8700 ft³
